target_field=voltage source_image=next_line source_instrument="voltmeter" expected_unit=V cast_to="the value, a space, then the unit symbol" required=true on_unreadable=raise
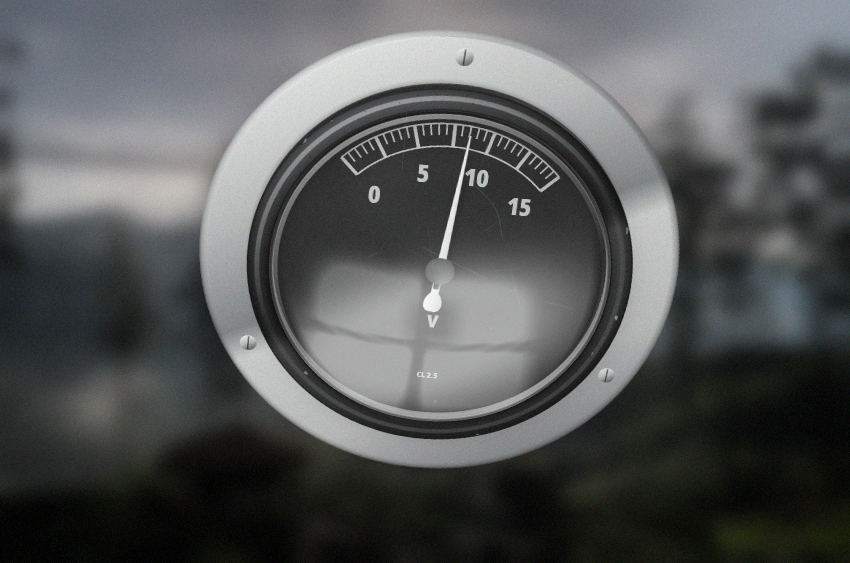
8.5 V
